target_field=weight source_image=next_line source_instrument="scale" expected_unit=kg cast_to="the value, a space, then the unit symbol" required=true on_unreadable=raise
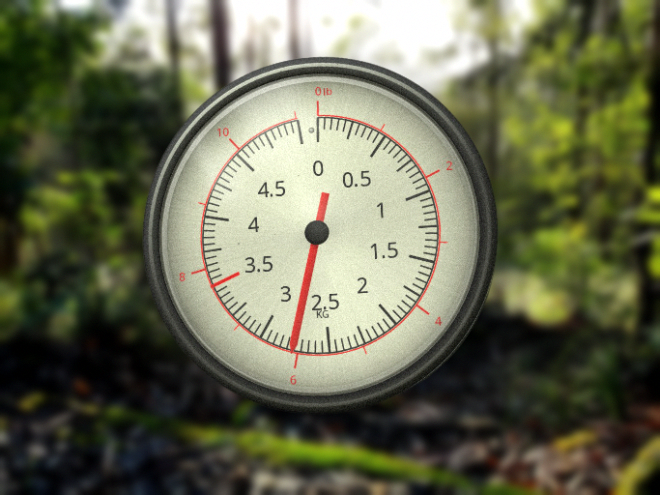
2.75 kg
